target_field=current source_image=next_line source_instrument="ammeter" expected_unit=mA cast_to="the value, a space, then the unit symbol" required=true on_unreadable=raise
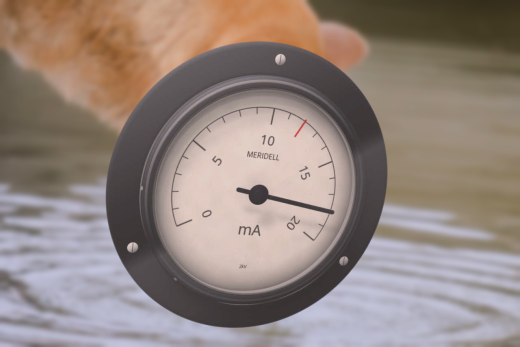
18 mA
